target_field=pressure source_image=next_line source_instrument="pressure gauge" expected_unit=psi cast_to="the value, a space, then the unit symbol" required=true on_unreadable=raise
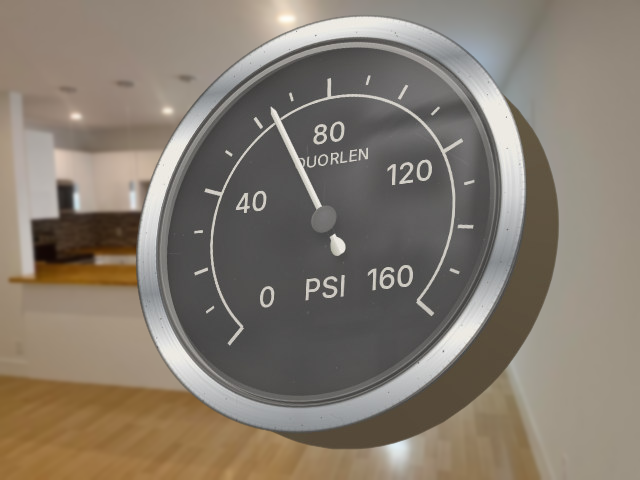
65 psi
